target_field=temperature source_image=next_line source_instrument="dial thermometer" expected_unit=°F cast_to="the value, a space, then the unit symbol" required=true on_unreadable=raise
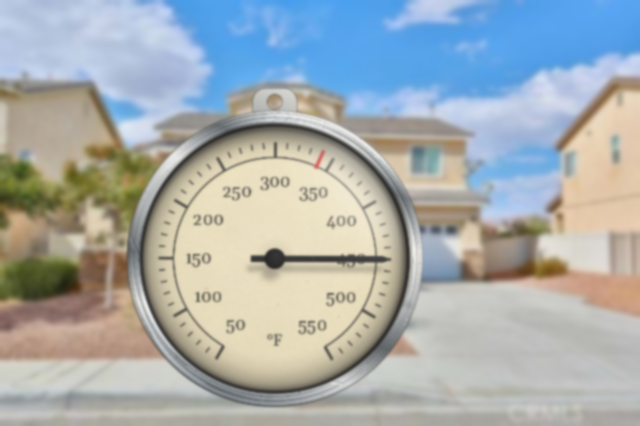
450 °F
